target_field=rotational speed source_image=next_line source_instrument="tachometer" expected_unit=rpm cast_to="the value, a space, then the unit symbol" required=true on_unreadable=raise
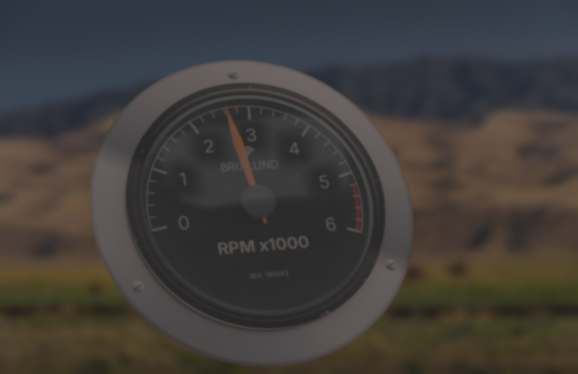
2600 rpm
